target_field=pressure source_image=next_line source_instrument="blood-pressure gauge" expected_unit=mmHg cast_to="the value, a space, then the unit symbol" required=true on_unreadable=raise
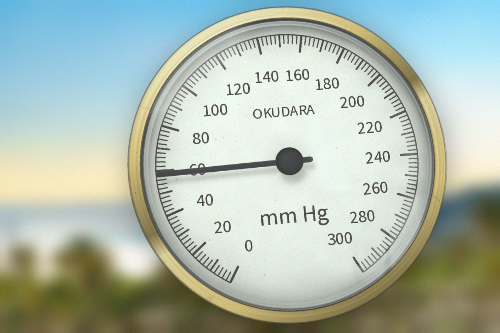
58 mmHg
